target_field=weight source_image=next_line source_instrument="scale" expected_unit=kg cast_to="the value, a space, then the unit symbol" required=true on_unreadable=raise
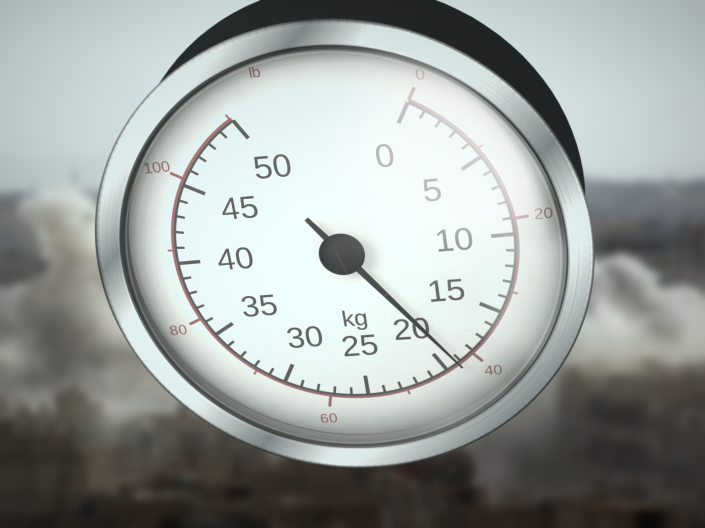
19 kg
